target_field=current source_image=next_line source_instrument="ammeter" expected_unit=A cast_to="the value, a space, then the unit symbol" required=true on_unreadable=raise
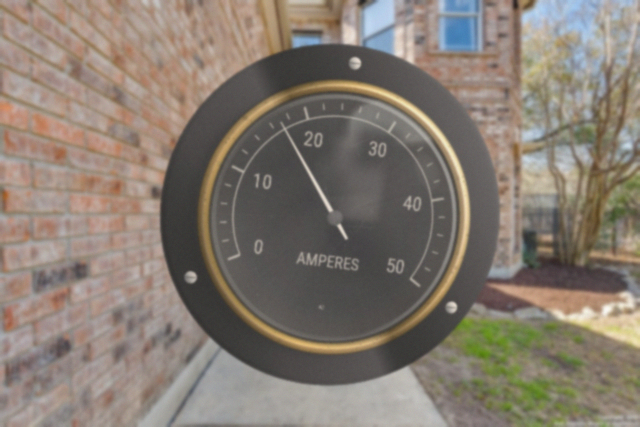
17 A
